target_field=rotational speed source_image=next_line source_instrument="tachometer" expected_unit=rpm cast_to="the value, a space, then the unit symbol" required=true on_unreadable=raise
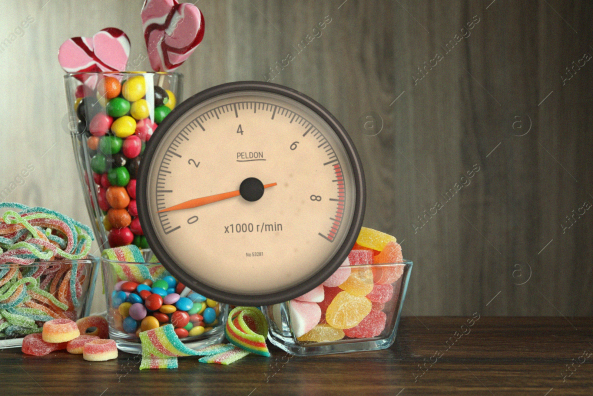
500 rpm
